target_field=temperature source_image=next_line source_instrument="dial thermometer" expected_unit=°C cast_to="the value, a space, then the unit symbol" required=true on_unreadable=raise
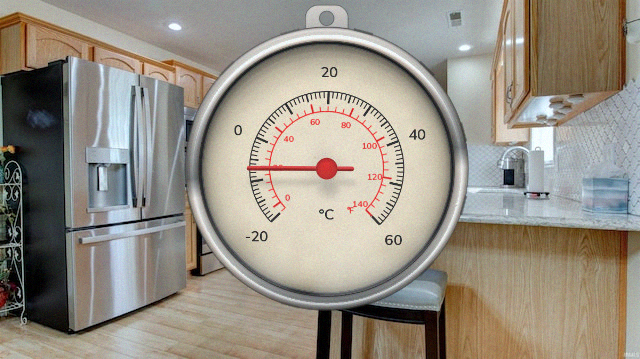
-7 °C
